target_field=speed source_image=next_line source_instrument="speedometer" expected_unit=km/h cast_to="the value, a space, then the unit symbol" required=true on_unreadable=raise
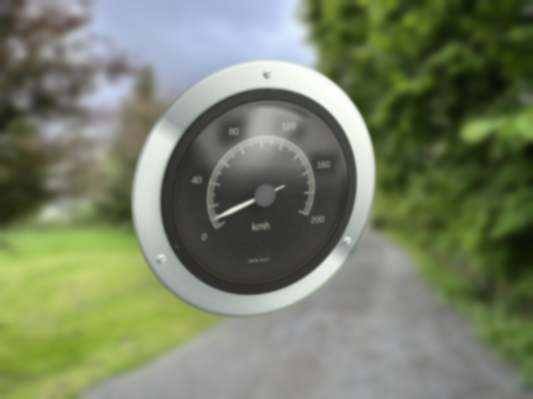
10 km/h
